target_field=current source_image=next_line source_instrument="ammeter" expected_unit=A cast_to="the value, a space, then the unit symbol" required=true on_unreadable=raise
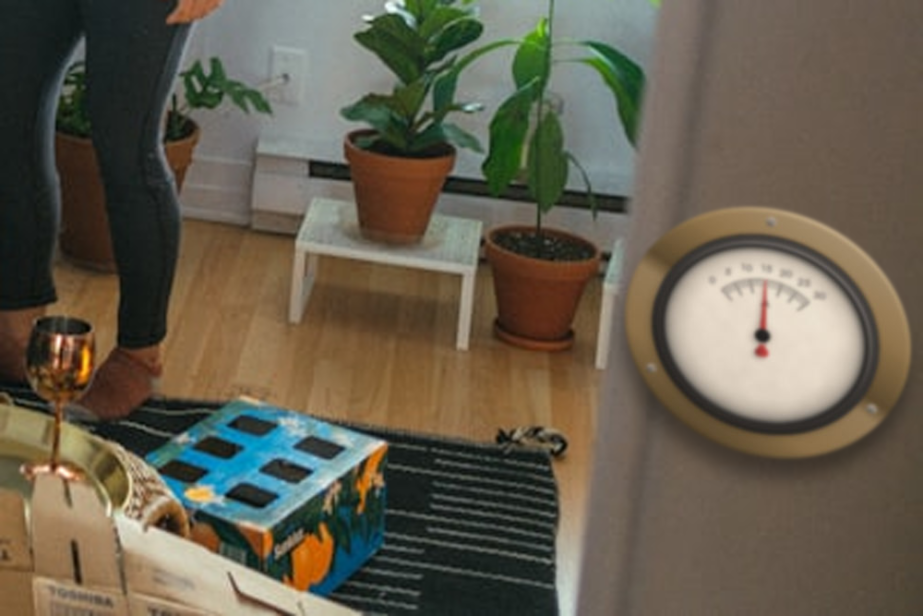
15 A
